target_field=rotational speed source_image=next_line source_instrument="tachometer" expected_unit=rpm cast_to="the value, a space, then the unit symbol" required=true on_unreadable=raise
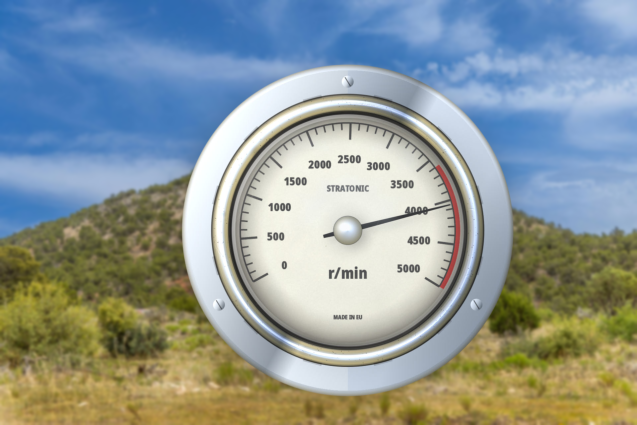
4050 rpm
